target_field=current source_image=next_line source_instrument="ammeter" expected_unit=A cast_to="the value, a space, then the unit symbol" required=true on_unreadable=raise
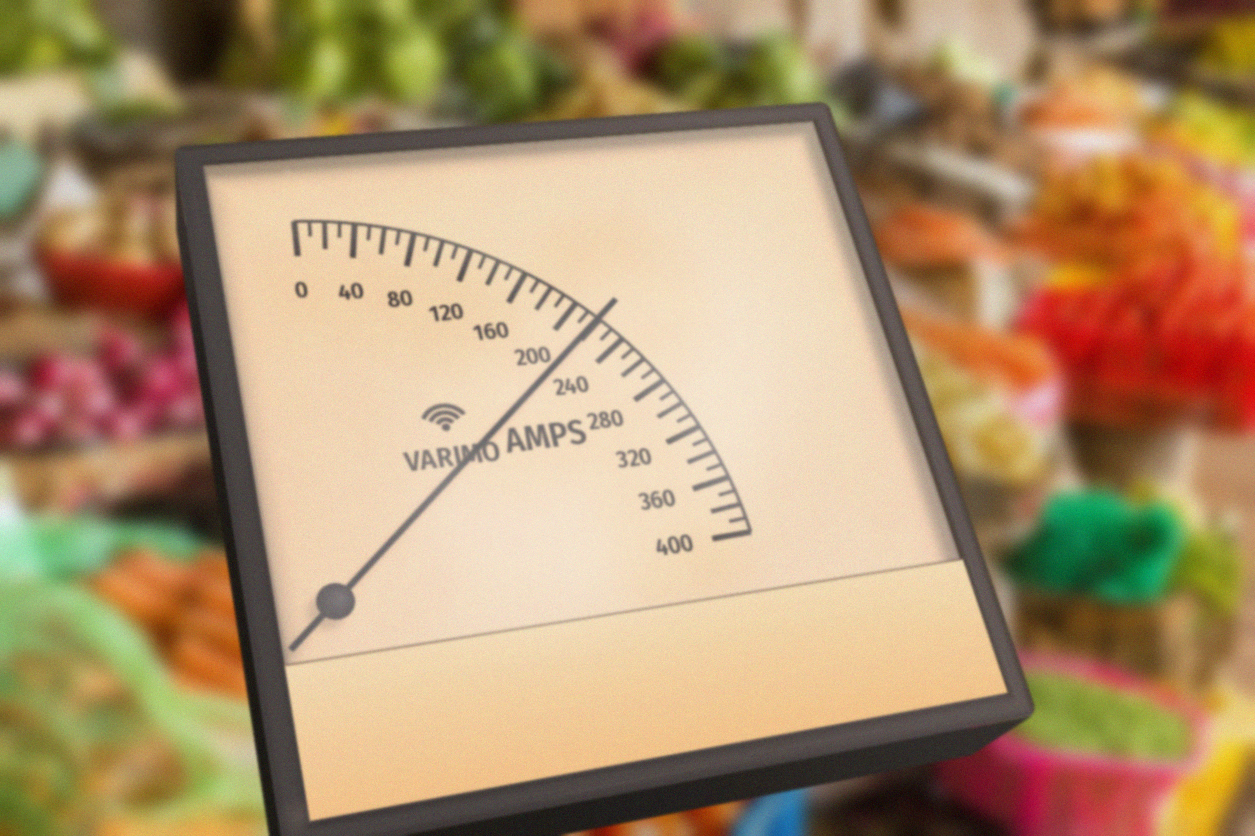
220 A
